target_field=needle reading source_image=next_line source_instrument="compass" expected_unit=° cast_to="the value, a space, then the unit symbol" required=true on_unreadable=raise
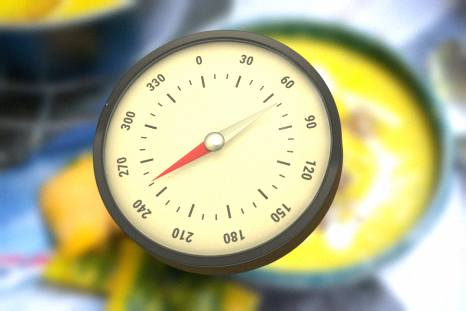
250 °
